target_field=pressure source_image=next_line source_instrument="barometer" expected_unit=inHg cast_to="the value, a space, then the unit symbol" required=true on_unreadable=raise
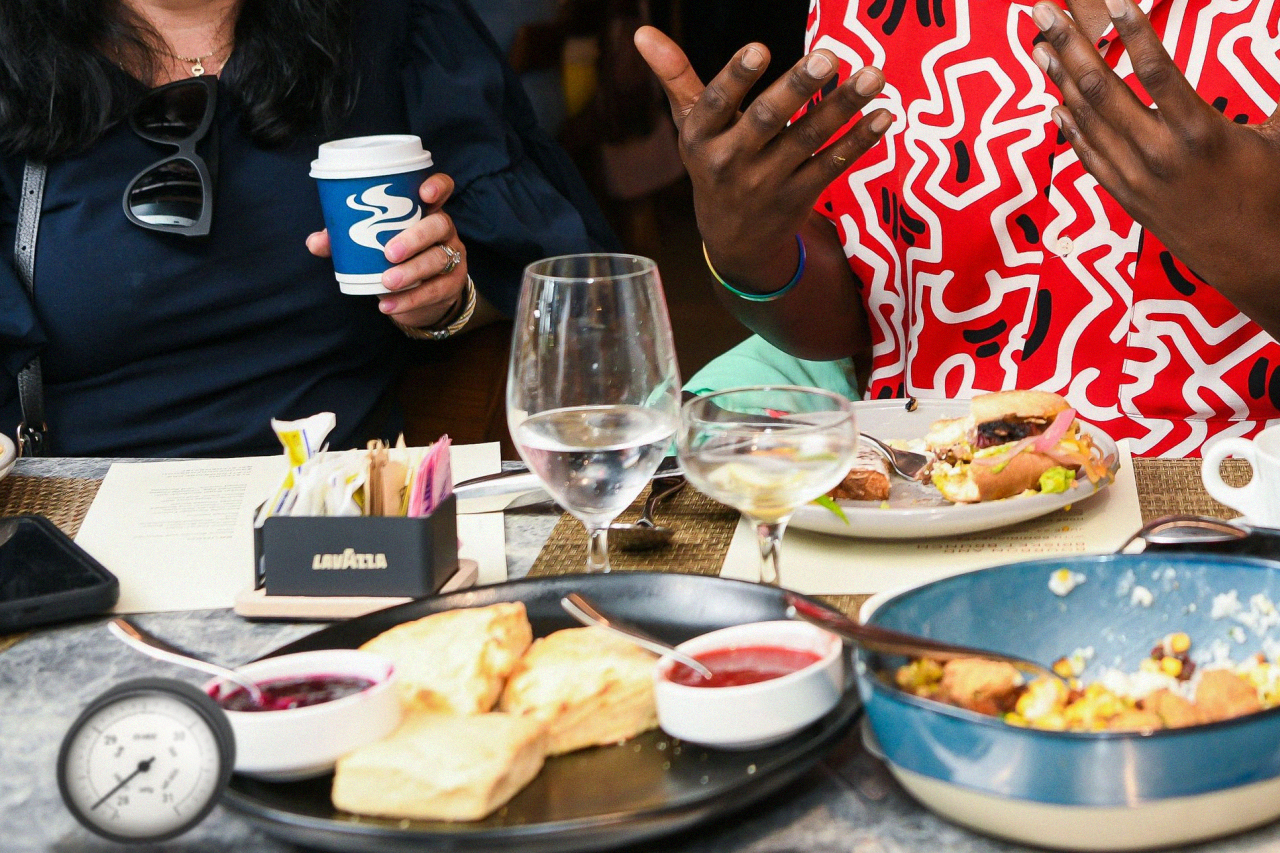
28.2 inHg
